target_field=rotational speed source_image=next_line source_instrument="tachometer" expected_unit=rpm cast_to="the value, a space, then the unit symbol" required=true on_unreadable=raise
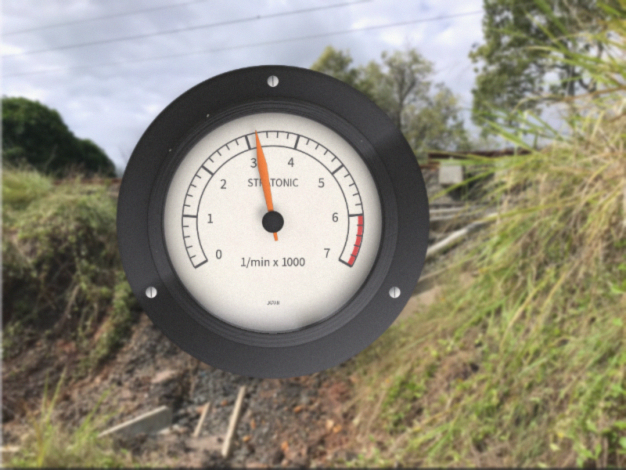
3200 rpm
